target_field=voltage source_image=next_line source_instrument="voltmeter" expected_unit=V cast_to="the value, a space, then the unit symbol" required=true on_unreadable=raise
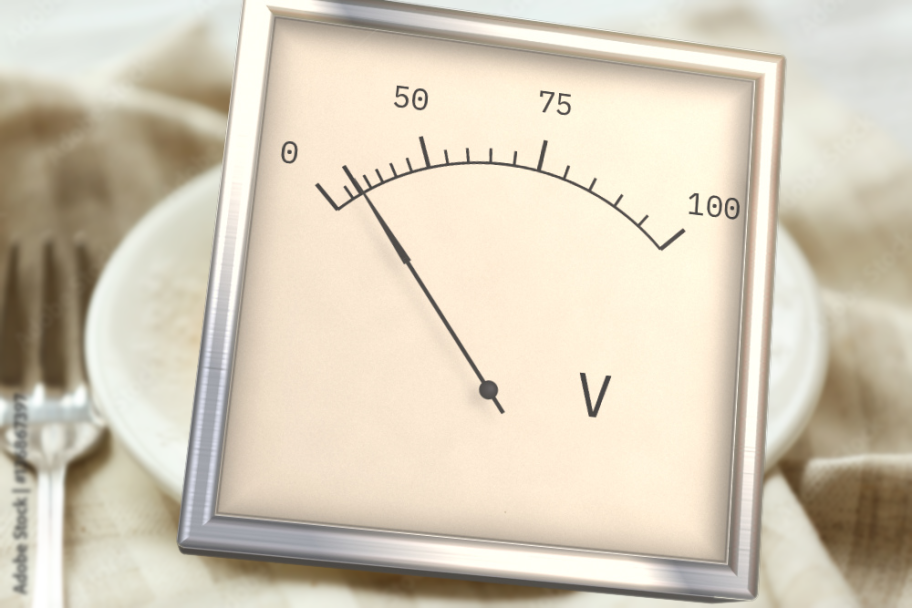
25 V
